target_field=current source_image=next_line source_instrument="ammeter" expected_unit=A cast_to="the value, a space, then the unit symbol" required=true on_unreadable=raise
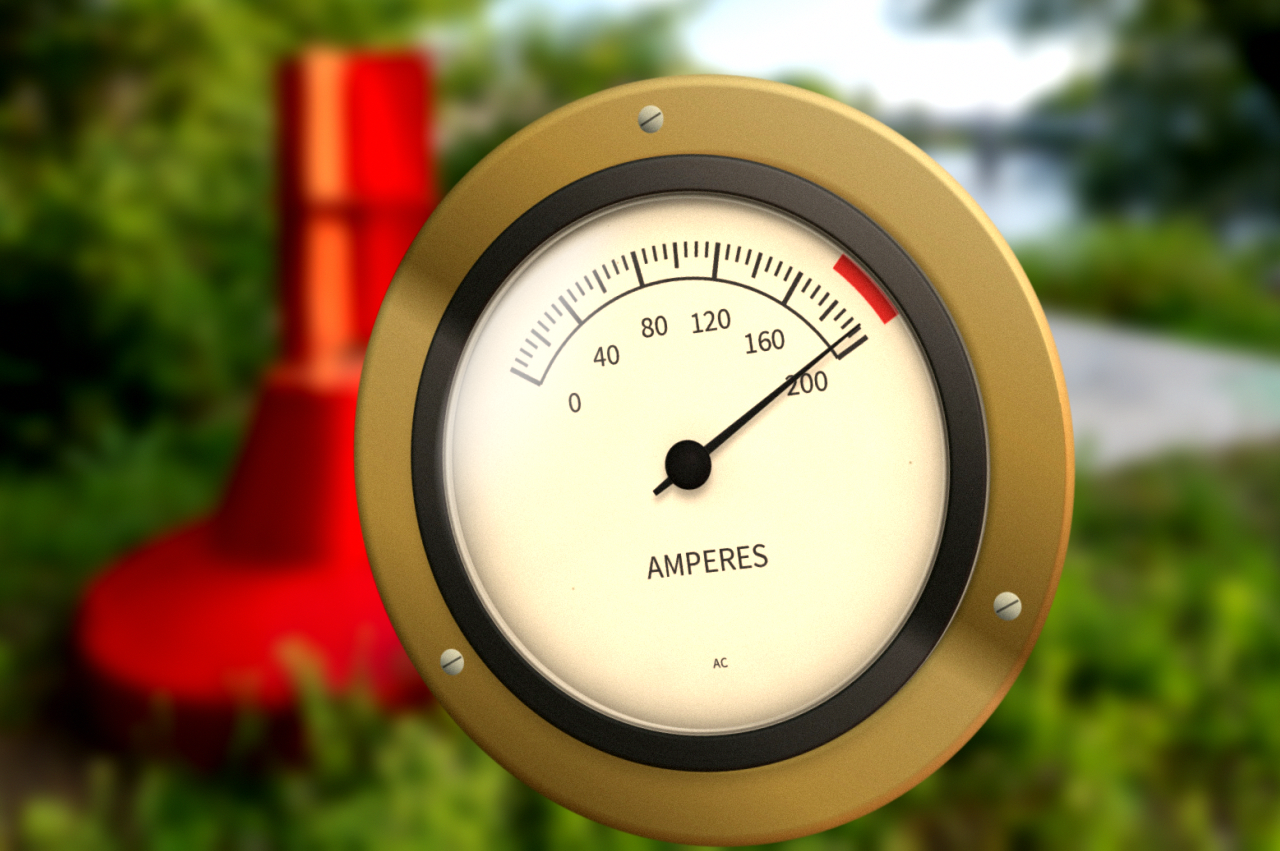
195 A
